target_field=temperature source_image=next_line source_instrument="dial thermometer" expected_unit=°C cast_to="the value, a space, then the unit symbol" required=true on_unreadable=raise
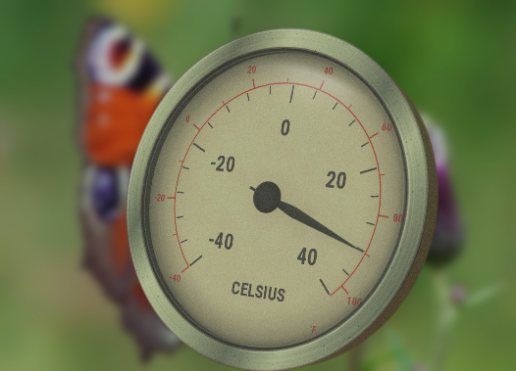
32 °C
